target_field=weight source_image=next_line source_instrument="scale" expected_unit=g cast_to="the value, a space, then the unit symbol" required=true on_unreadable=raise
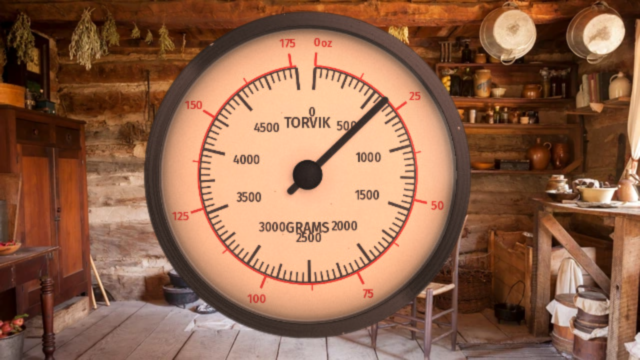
600 g
